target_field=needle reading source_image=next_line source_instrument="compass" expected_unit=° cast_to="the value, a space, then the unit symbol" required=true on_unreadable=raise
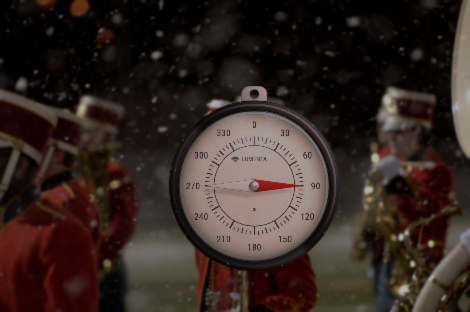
90 °
